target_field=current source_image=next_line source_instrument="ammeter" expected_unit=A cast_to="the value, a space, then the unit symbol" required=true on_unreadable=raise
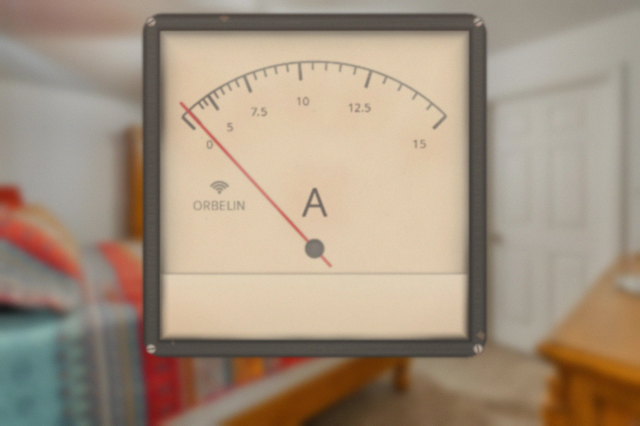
2.5 A
